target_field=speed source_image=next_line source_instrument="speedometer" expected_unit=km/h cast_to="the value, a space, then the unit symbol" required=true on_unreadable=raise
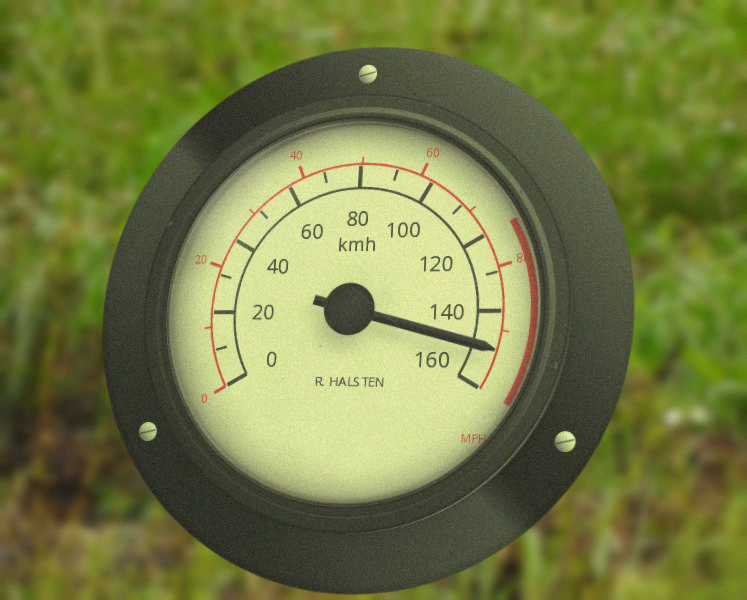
150 km/h
